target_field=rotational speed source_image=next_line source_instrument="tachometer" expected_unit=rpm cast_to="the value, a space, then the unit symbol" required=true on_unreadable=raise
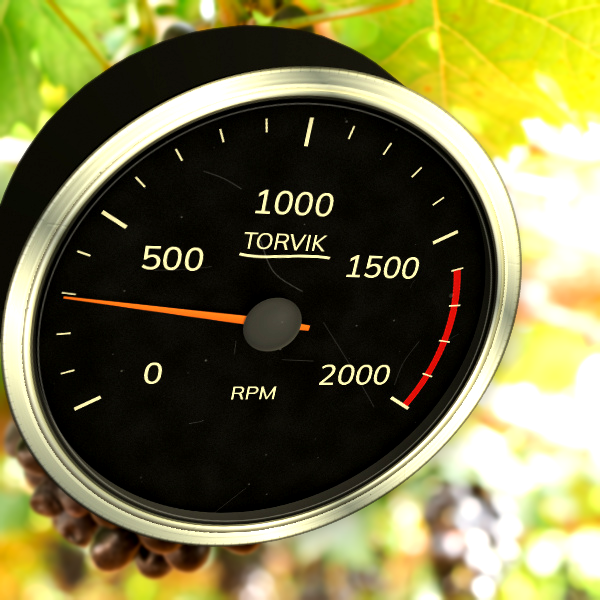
300 rpm
